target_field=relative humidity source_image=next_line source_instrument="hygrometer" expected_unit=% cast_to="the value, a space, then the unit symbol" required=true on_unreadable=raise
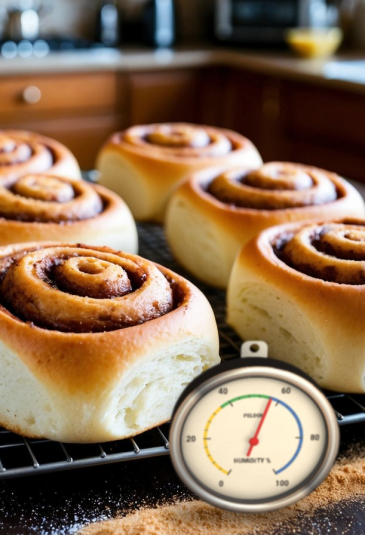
56 %
